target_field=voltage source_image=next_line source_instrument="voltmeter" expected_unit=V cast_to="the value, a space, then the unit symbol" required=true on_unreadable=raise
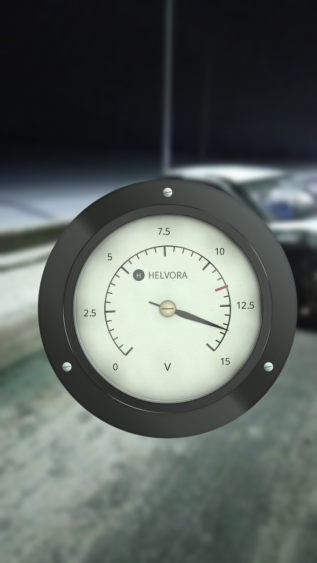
13.75 V
